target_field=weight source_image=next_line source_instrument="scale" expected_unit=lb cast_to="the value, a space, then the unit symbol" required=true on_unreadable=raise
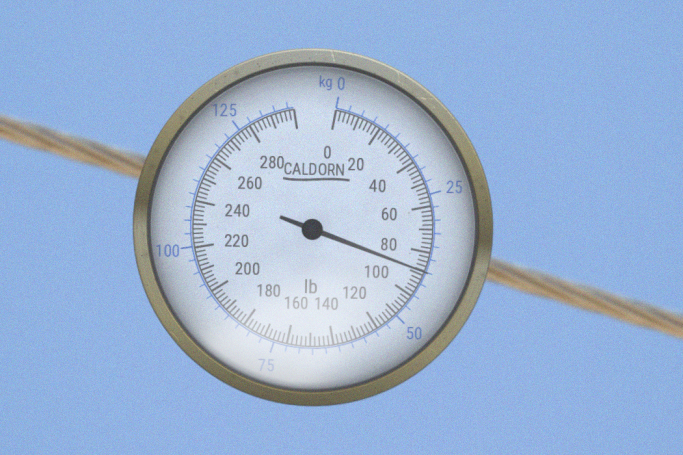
88 lb
